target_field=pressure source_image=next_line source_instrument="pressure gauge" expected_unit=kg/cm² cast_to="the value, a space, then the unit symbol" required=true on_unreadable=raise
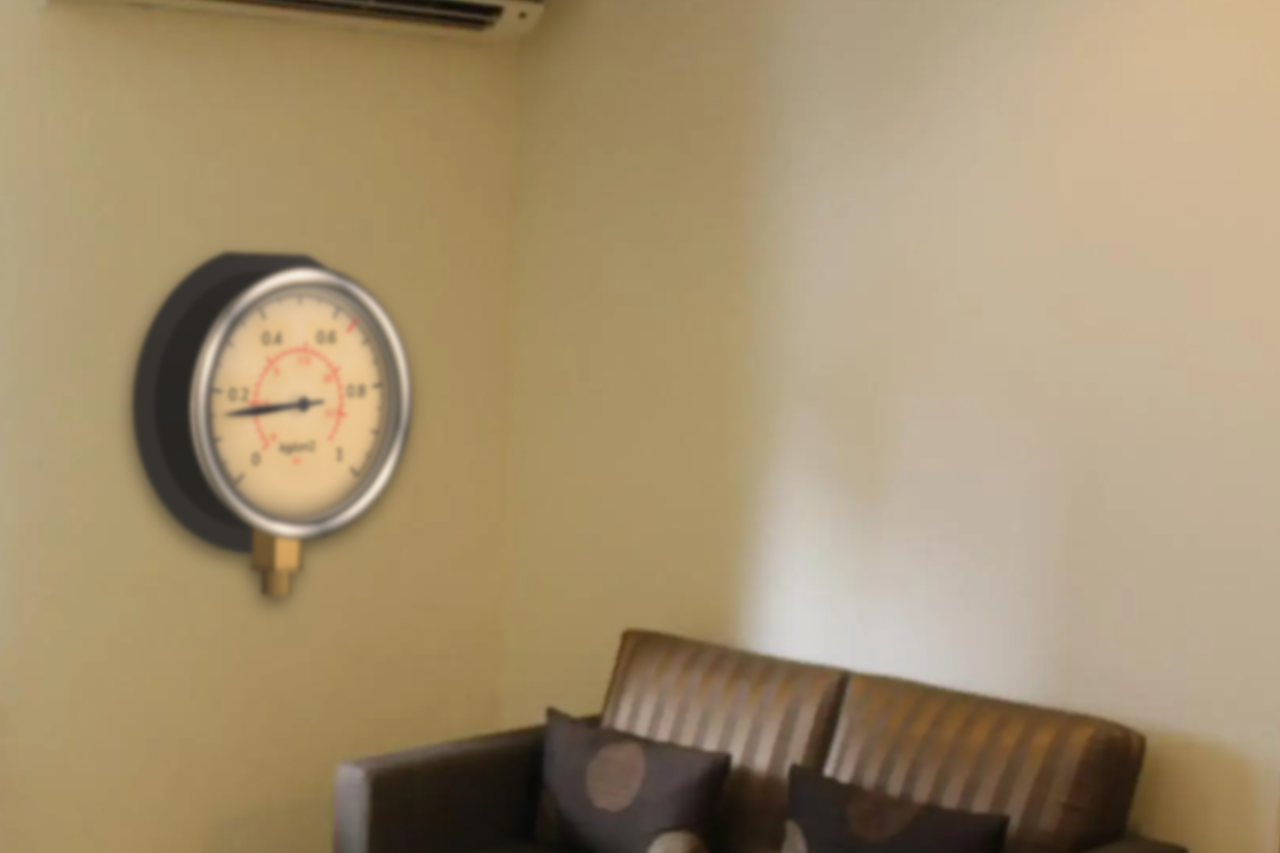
0.15 kg/cm²
